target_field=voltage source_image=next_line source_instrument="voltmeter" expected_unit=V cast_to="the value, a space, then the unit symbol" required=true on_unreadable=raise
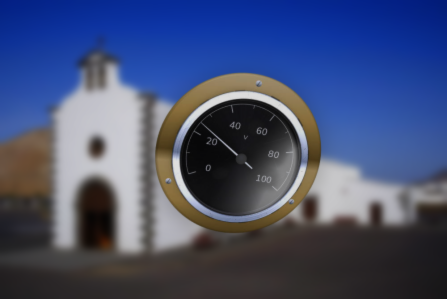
25 V
